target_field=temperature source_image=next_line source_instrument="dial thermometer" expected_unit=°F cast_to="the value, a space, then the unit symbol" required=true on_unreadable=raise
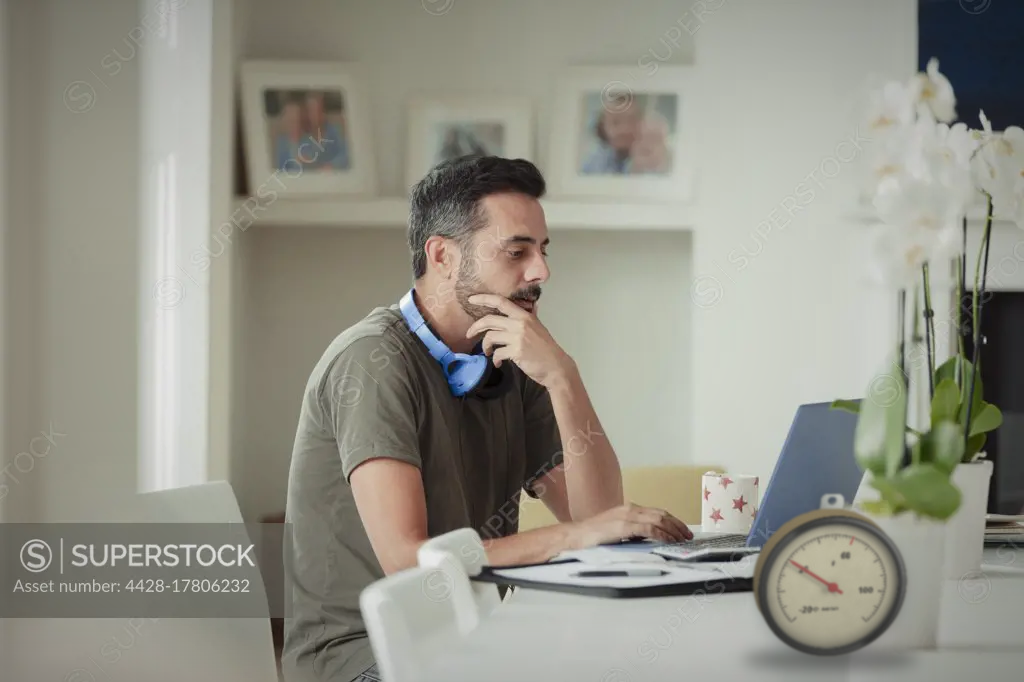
20 °F
